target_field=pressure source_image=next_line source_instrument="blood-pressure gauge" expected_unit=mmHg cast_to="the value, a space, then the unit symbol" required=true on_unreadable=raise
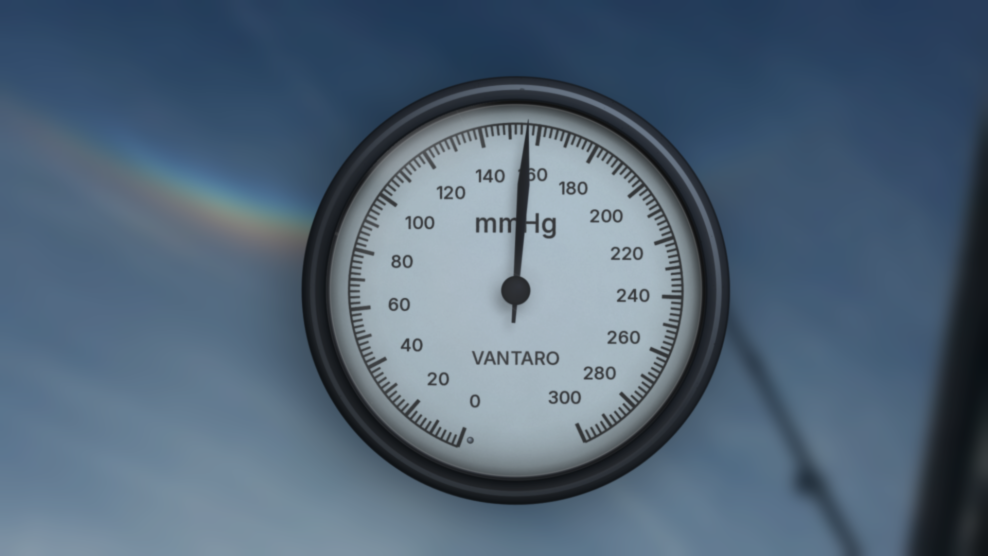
156 mmHg
